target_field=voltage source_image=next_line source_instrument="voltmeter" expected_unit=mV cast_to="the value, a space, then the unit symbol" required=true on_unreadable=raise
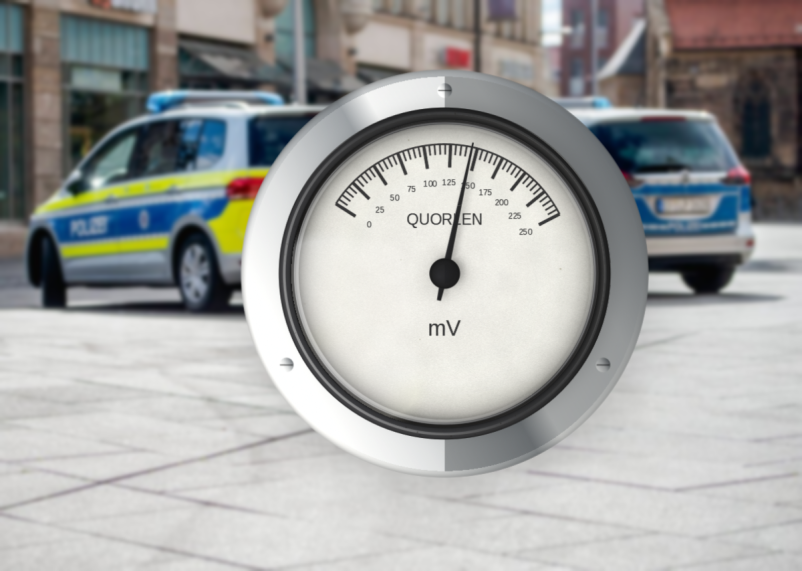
145 mV
